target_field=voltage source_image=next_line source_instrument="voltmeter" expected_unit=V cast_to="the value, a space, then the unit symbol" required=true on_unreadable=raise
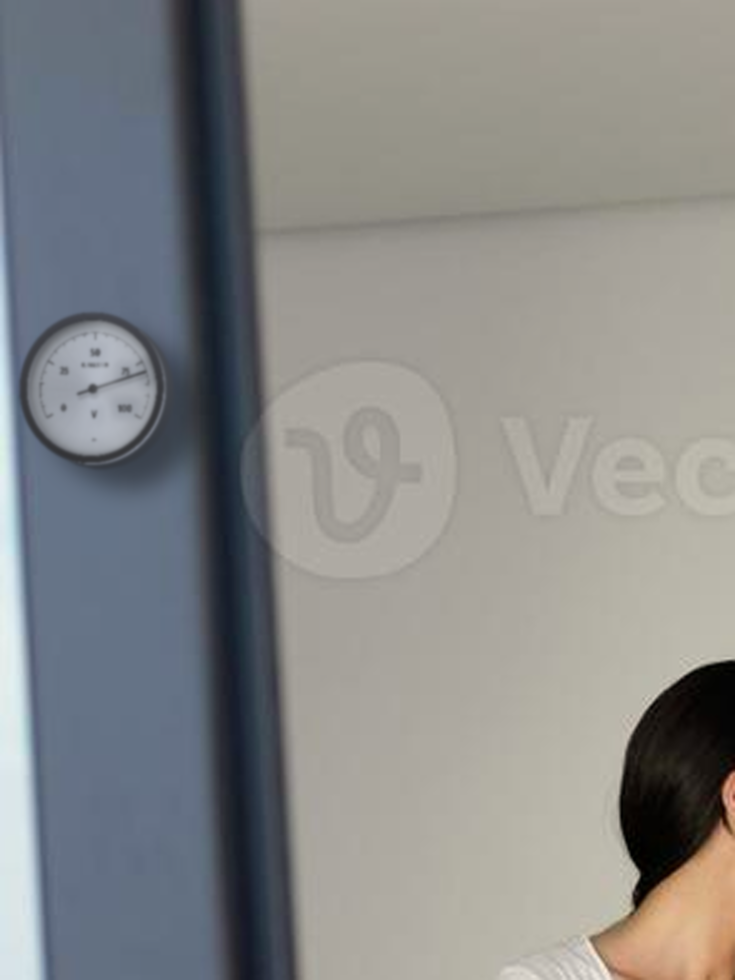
80 V
